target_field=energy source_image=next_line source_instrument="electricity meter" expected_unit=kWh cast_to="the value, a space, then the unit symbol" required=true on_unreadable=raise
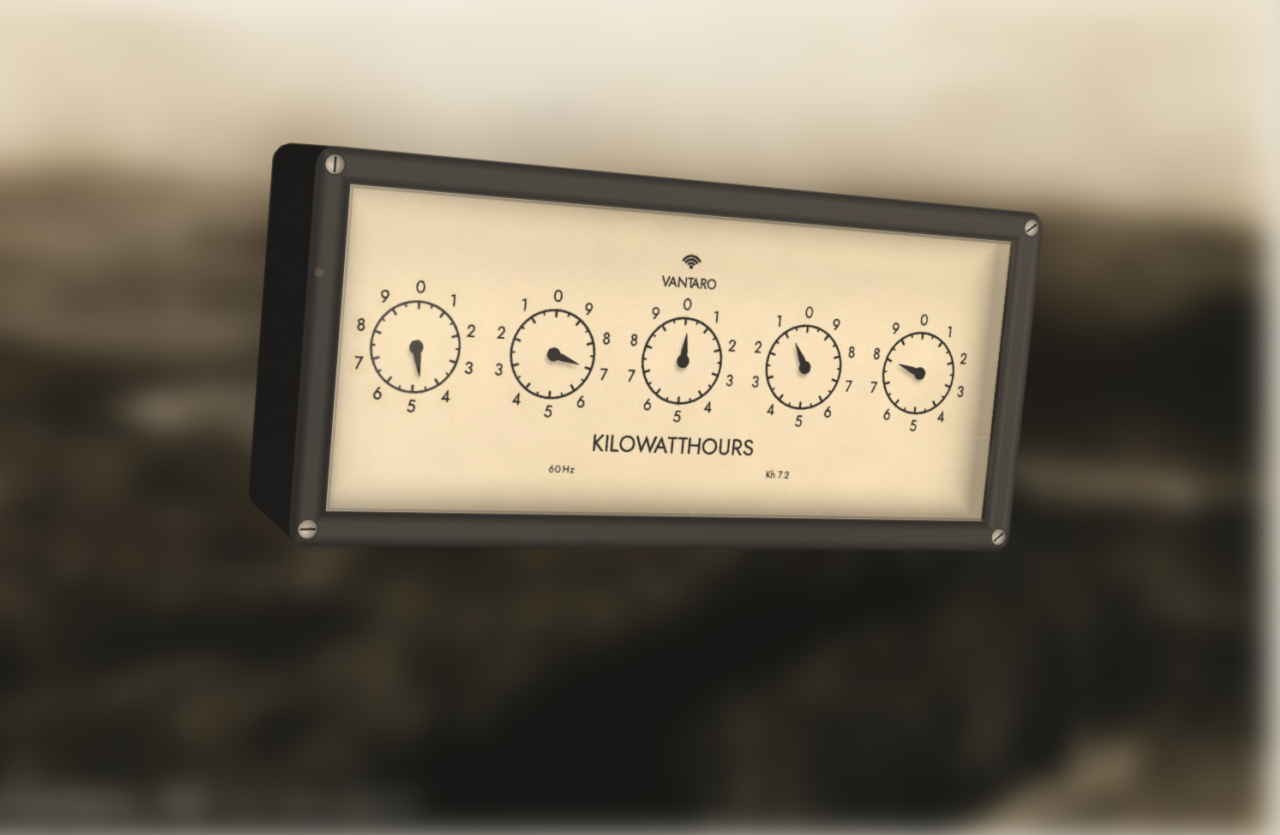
47008 kWh
